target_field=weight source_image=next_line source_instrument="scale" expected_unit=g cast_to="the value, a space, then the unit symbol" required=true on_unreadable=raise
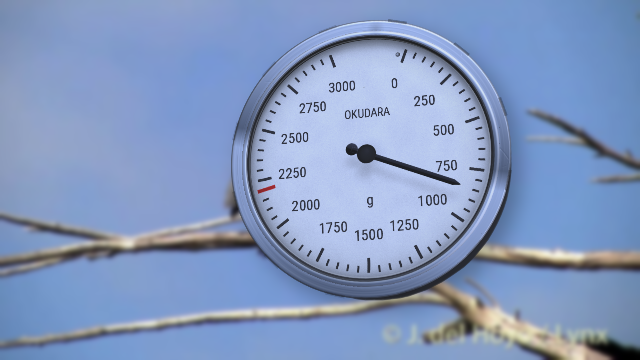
850 g
